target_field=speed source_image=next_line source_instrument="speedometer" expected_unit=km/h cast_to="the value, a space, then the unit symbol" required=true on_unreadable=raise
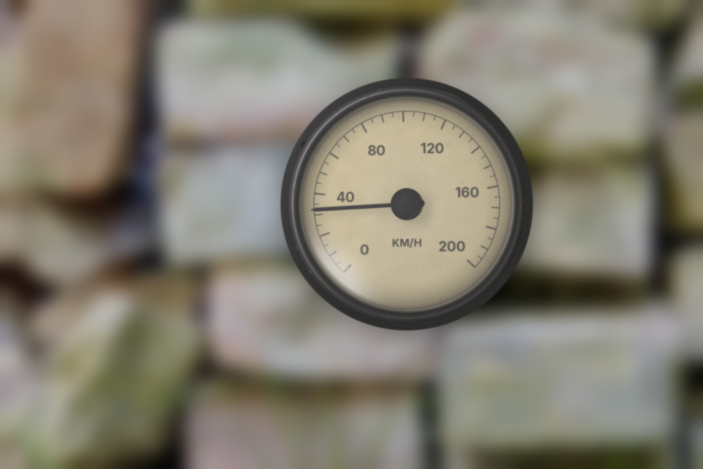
32.5 km/h
